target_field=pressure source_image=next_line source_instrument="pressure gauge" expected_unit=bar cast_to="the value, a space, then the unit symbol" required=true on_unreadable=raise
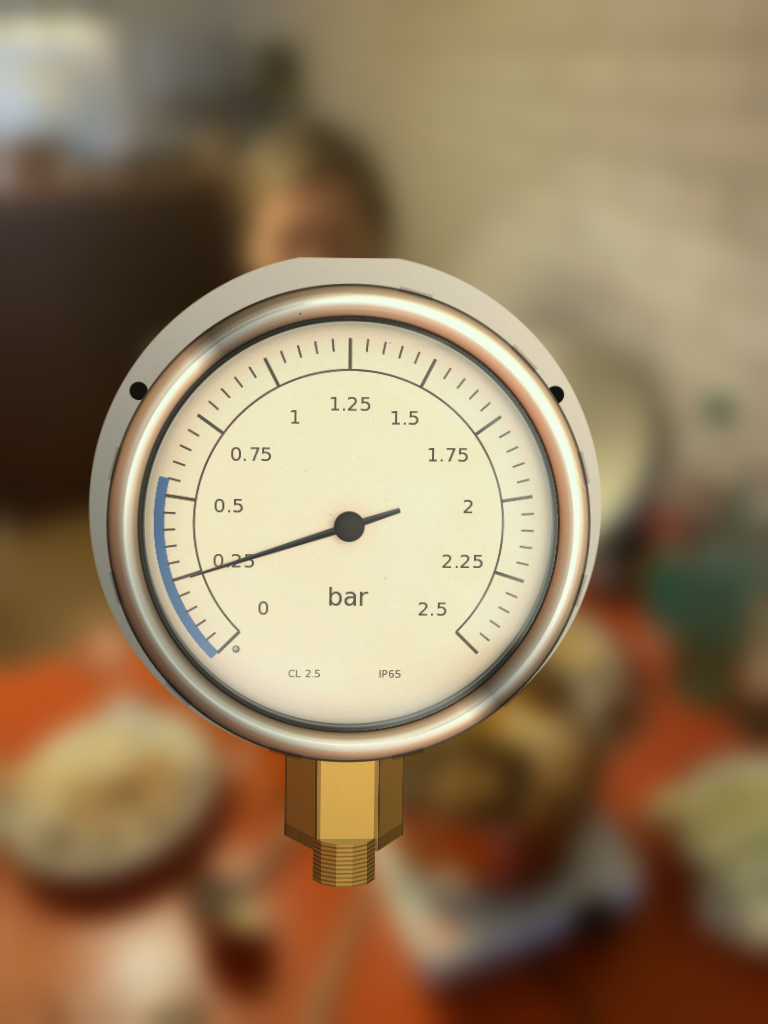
0.25 bar
